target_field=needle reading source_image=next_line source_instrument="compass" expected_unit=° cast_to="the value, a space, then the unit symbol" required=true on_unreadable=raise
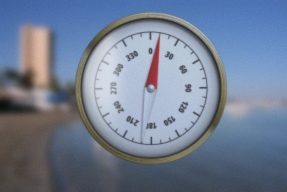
10 °
